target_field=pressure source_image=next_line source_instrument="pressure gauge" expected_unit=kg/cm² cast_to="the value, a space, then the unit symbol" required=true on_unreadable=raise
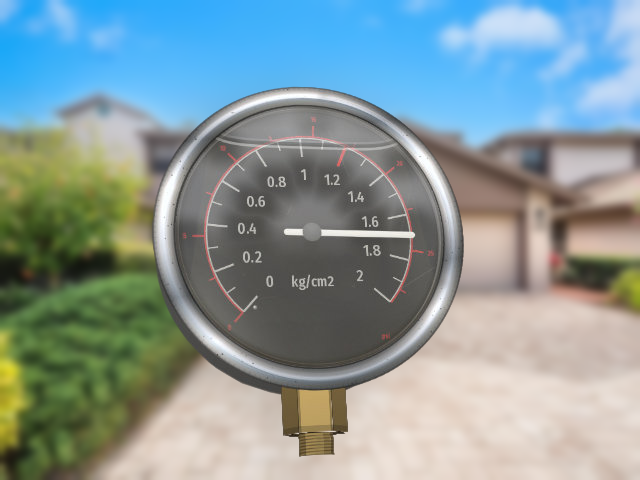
1.7 kg/cm²
